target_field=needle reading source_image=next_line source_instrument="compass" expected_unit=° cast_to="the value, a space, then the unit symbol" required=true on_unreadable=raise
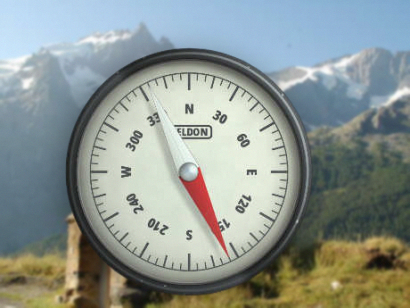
155 °
